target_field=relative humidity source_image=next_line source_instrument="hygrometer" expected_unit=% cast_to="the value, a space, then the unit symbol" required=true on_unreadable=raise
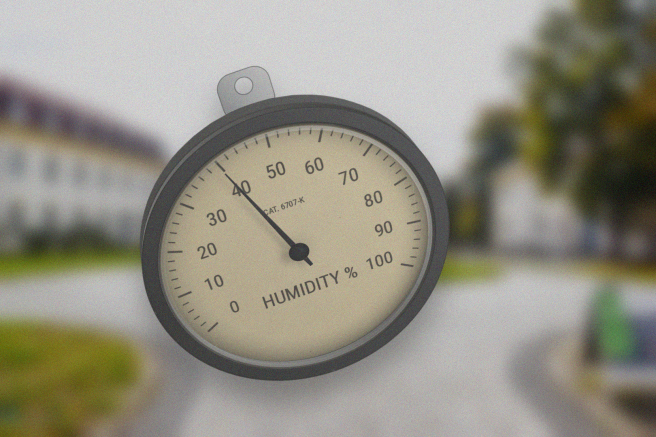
40 %
